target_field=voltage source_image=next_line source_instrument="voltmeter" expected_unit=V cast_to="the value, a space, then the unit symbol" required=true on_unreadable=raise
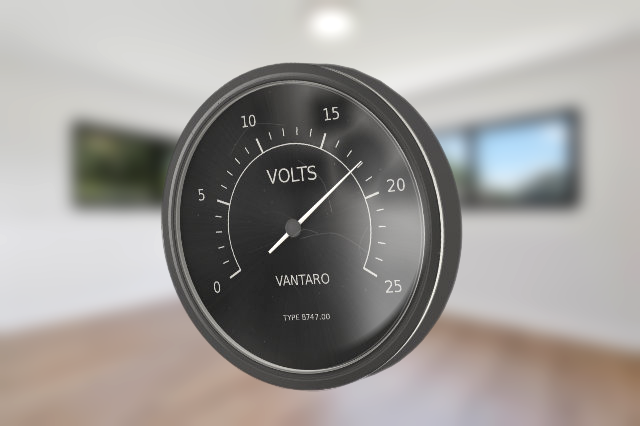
18 V
